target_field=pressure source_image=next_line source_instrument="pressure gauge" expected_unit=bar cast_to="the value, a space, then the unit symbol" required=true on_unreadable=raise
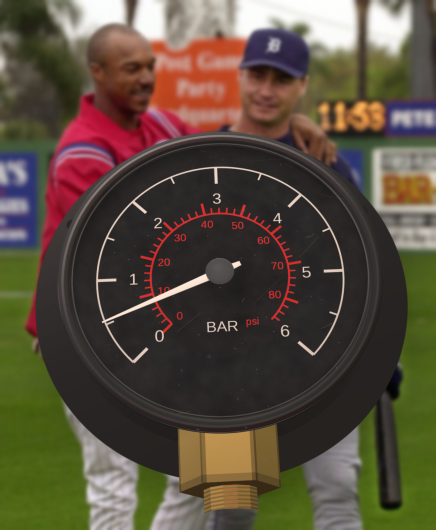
0.5 bar
